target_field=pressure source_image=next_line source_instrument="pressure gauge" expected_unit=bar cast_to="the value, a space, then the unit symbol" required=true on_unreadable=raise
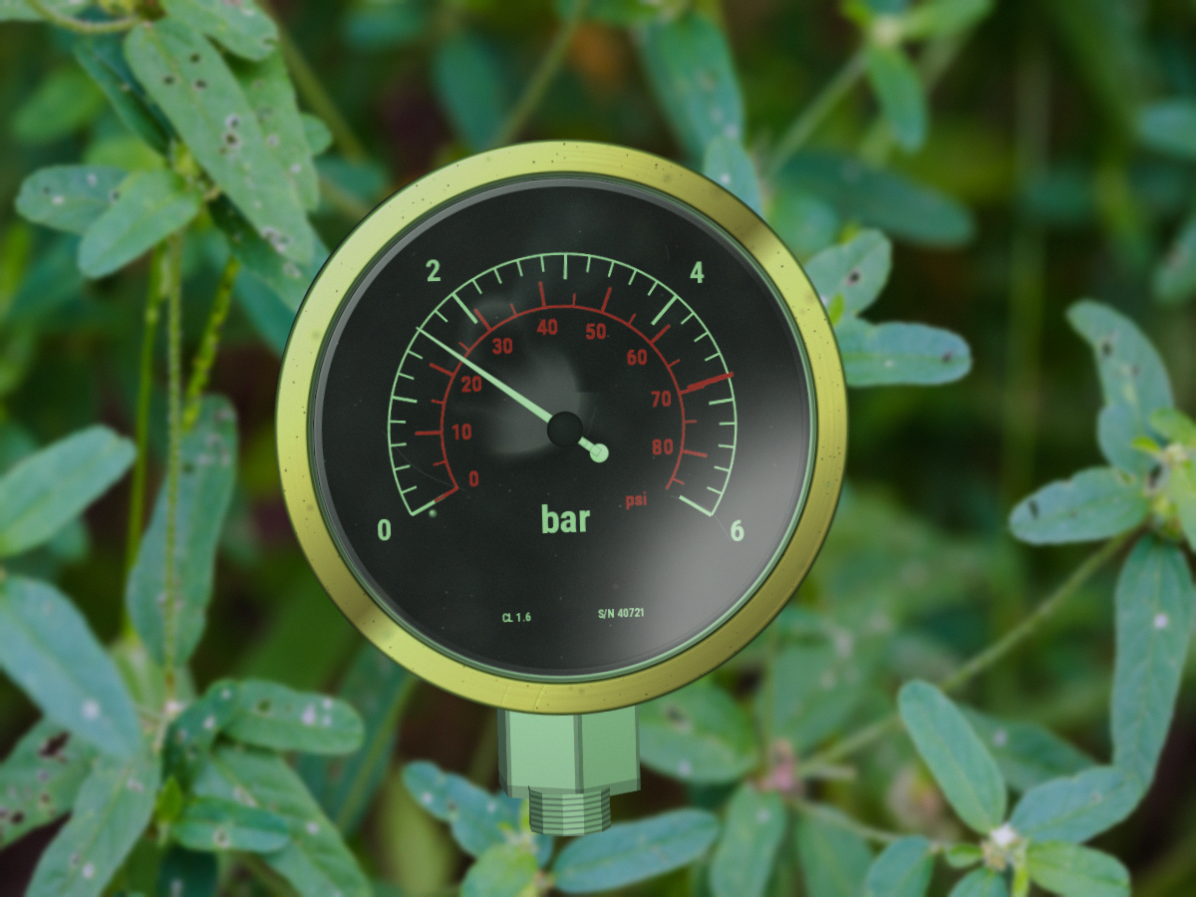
1.6 bar
